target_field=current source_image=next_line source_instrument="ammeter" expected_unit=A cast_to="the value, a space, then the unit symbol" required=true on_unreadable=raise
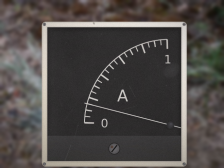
0.15 A
